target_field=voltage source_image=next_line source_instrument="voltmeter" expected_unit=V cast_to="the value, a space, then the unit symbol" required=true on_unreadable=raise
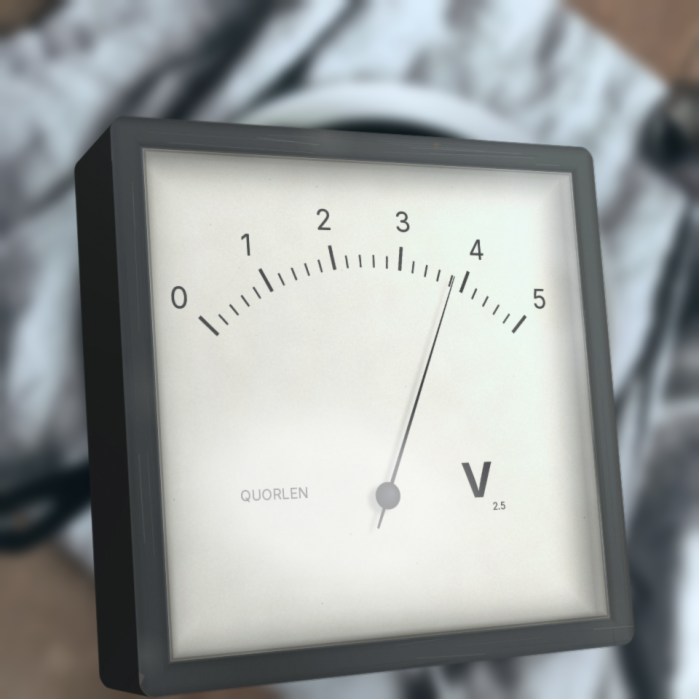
3.8 V
